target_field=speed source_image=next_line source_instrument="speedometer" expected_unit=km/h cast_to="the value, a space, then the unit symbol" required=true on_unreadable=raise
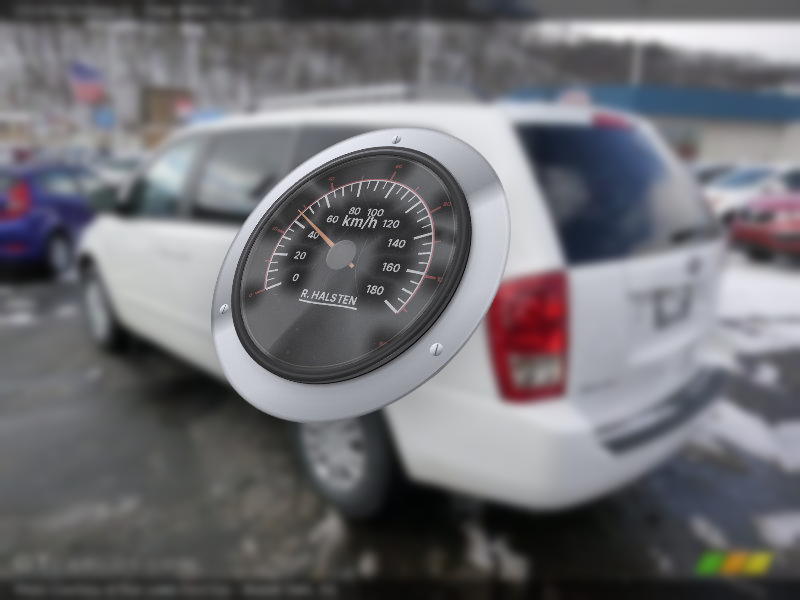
45 km/h
